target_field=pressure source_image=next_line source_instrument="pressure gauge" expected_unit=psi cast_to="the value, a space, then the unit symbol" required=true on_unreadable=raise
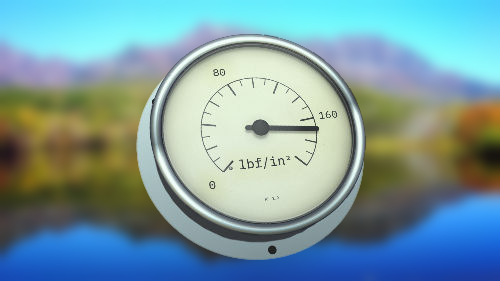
170 psi
